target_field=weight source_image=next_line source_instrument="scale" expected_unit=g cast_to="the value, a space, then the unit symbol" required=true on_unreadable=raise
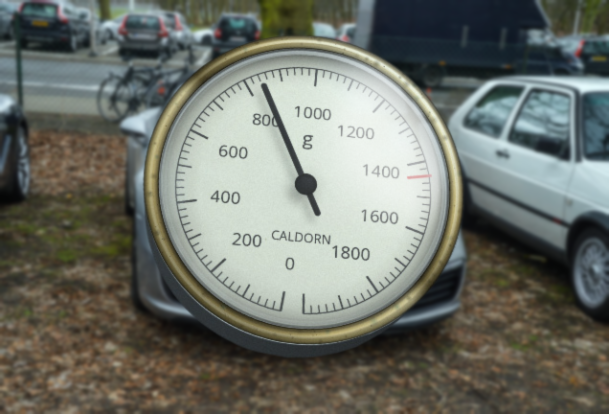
840 g
